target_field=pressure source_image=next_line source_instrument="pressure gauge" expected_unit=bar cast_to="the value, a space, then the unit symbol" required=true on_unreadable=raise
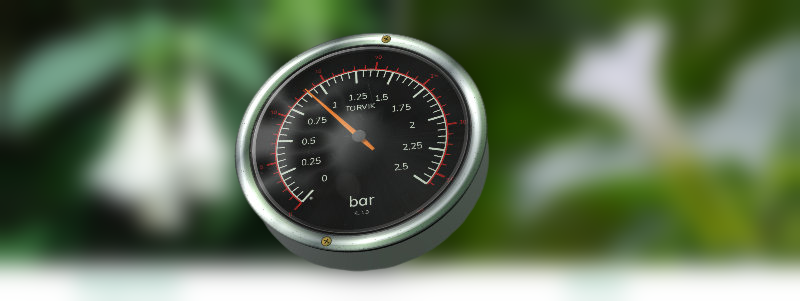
0.9 bar
